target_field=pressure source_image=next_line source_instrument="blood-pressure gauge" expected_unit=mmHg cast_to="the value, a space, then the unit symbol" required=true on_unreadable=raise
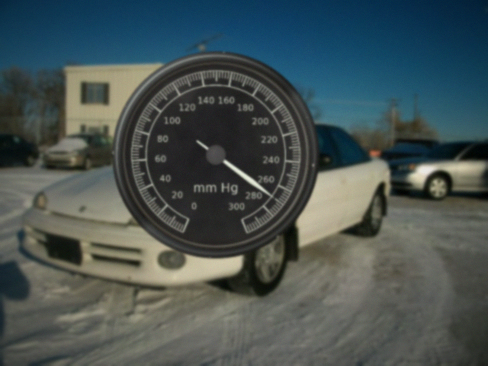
270 mmHg
